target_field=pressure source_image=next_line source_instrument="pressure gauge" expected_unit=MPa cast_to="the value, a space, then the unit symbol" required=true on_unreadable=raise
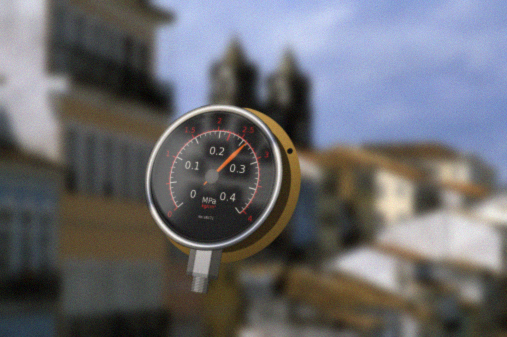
0.26 MPa
